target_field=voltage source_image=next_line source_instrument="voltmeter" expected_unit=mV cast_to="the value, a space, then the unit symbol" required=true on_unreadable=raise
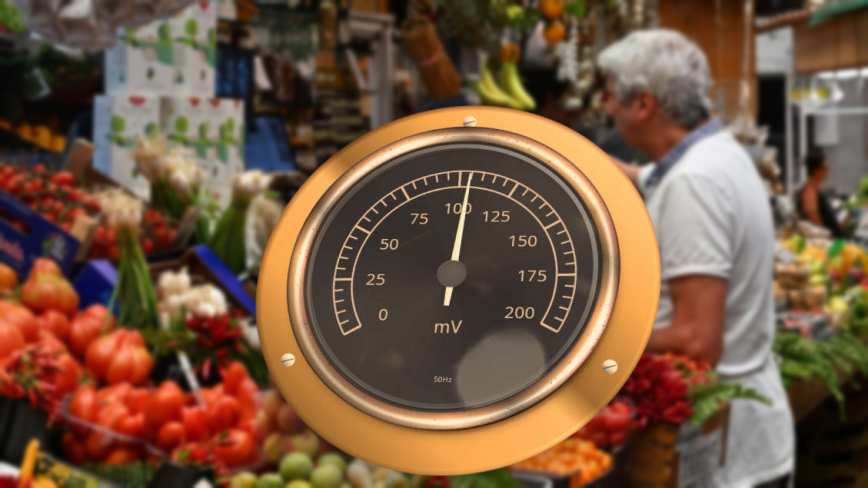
105 mV
